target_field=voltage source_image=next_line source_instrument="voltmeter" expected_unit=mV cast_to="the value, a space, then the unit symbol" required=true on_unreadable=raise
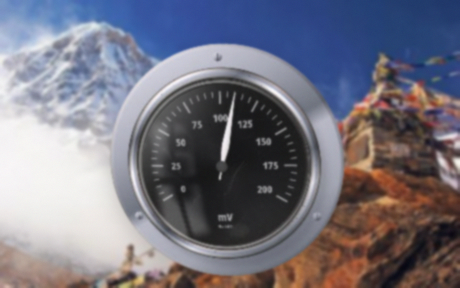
110 mV
